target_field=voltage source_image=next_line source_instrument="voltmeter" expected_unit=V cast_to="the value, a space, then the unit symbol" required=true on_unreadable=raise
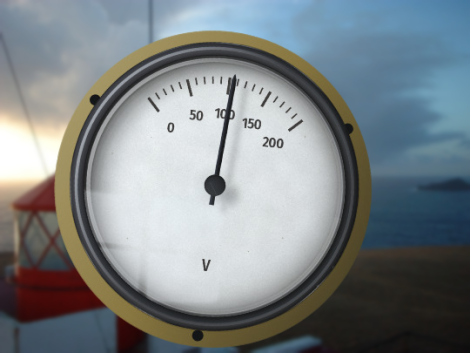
105 V
